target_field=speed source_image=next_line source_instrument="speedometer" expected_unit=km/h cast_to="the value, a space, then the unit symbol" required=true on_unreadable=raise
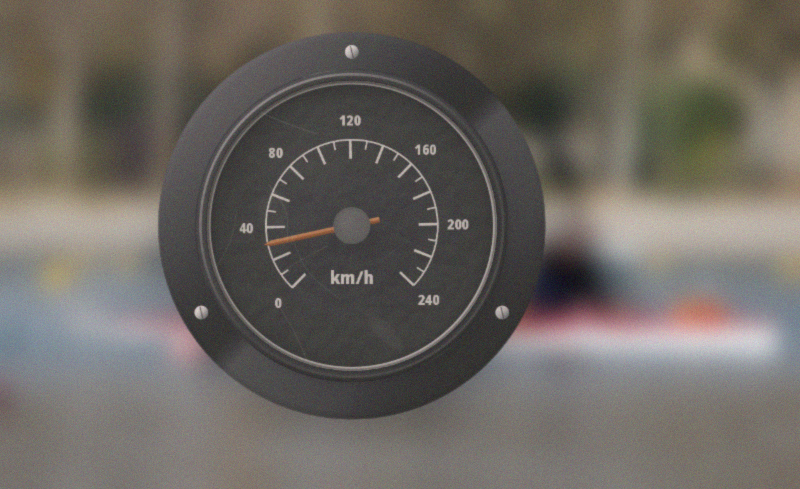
30 km/h
